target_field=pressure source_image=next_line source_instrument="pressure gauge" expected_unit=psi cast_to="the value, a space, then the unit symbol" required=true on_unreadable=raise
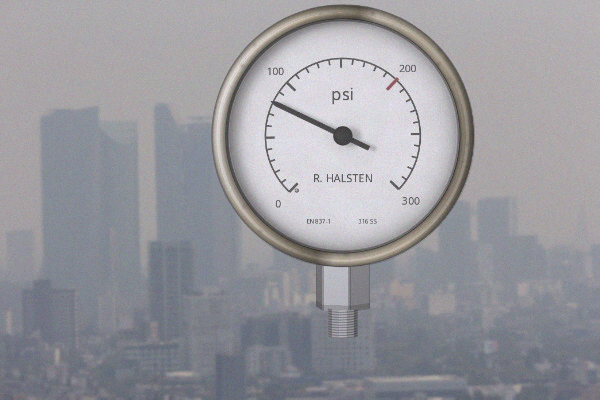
80 psi
